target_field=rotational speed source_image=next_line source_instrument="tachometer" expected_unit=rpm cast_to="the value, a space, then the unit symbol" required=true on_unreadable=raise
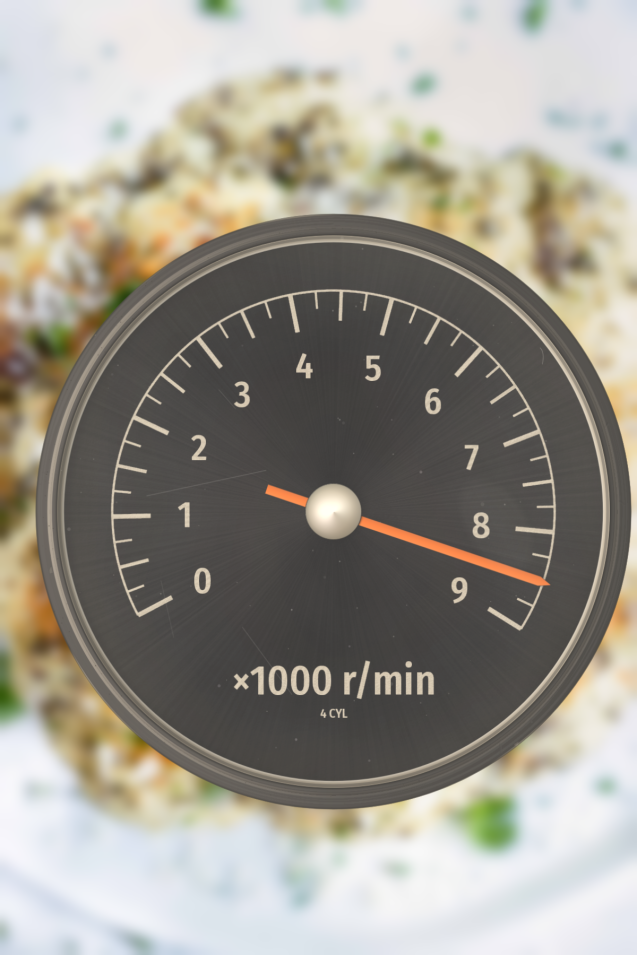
8500 rpm
